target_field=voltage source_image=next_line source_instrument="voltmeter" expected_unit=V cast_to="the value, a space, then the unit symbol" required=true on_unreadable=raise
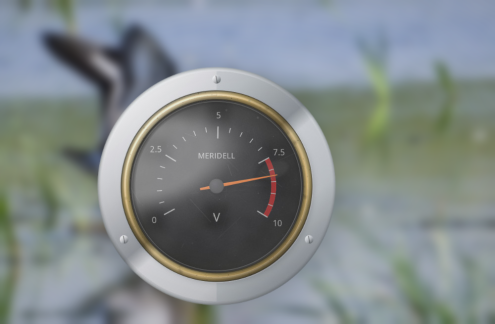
8.25 V
